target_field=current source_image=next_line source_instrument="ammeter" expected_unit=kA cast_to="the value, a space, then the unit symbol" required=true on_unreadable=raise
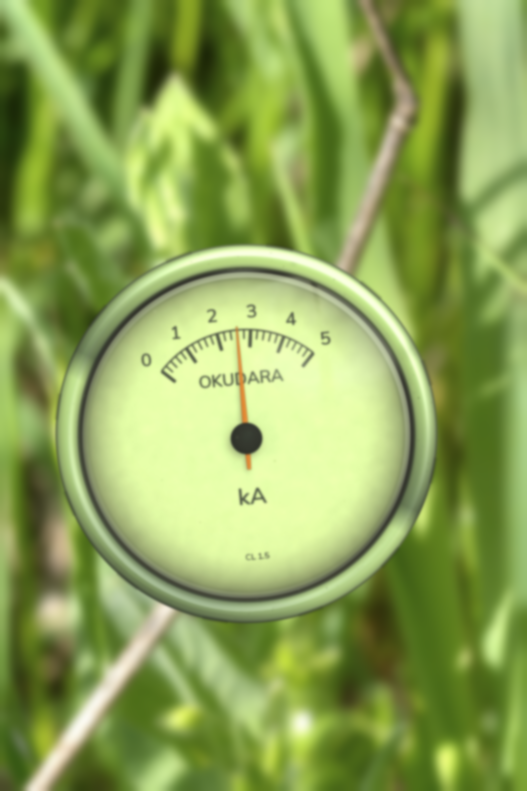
2.6 kA
